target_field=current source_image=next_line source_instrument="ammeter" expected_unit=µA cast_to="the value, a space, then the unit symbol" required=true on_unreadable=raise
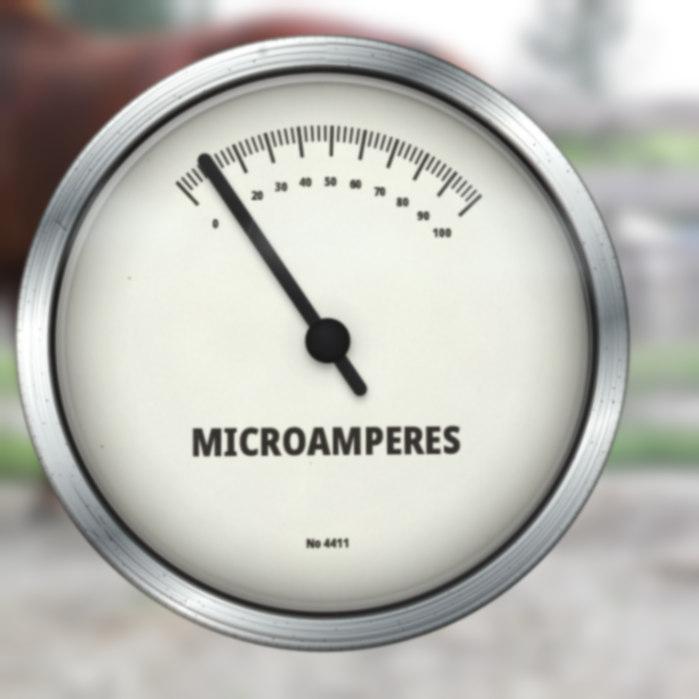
10 µA
